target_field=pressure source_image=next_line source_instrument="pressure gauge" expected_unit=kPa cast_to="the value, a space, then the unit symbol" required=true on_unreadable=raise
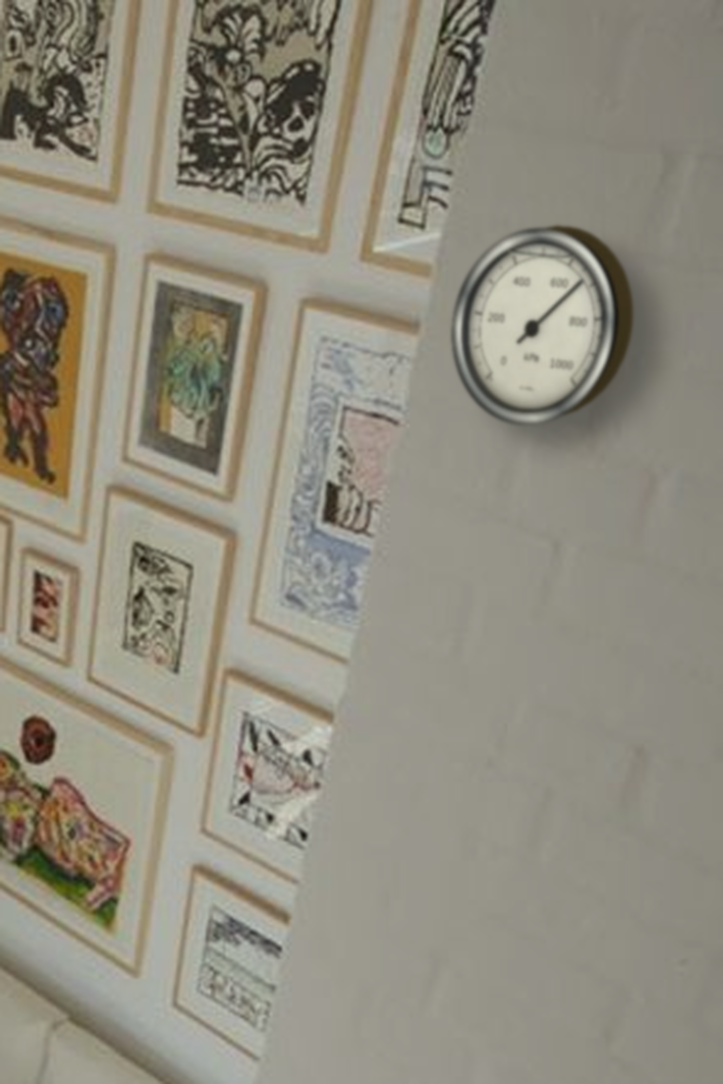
675 kPa
